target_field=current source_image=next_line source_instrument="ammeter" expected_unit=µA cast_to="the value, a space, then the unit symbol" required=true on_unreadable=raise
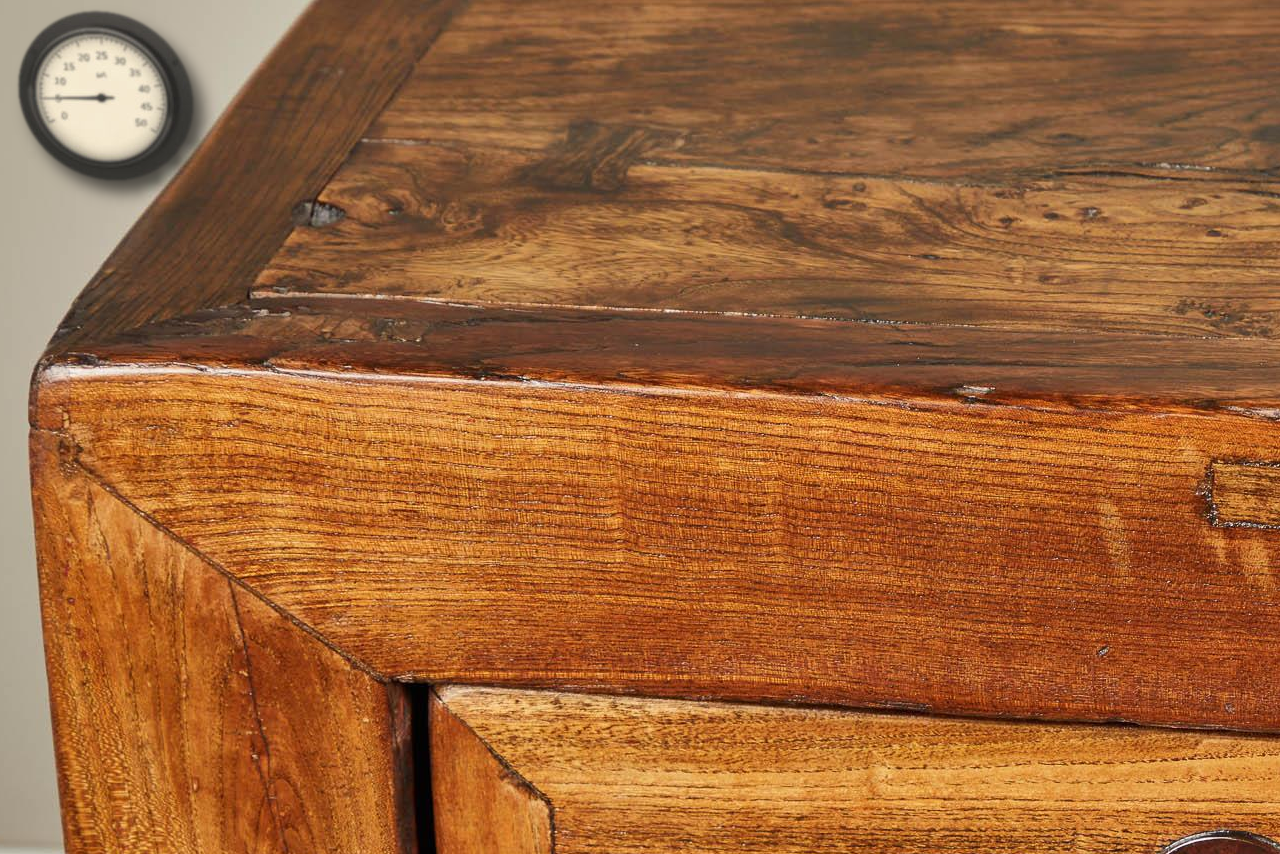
5 µA
